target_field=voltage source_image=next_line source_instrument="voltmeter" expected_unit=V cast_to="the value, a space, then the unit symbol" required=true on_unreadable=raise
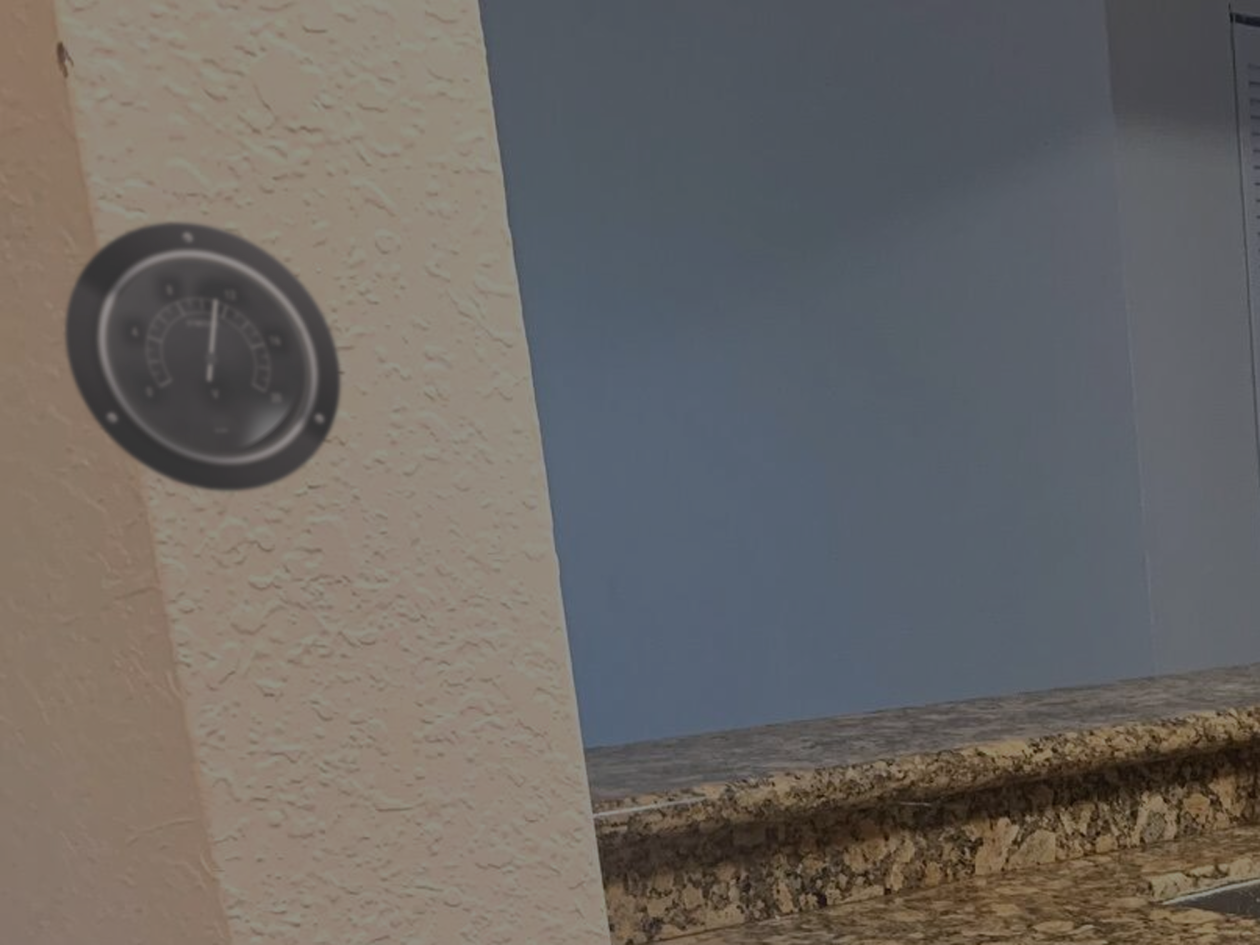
11 V
